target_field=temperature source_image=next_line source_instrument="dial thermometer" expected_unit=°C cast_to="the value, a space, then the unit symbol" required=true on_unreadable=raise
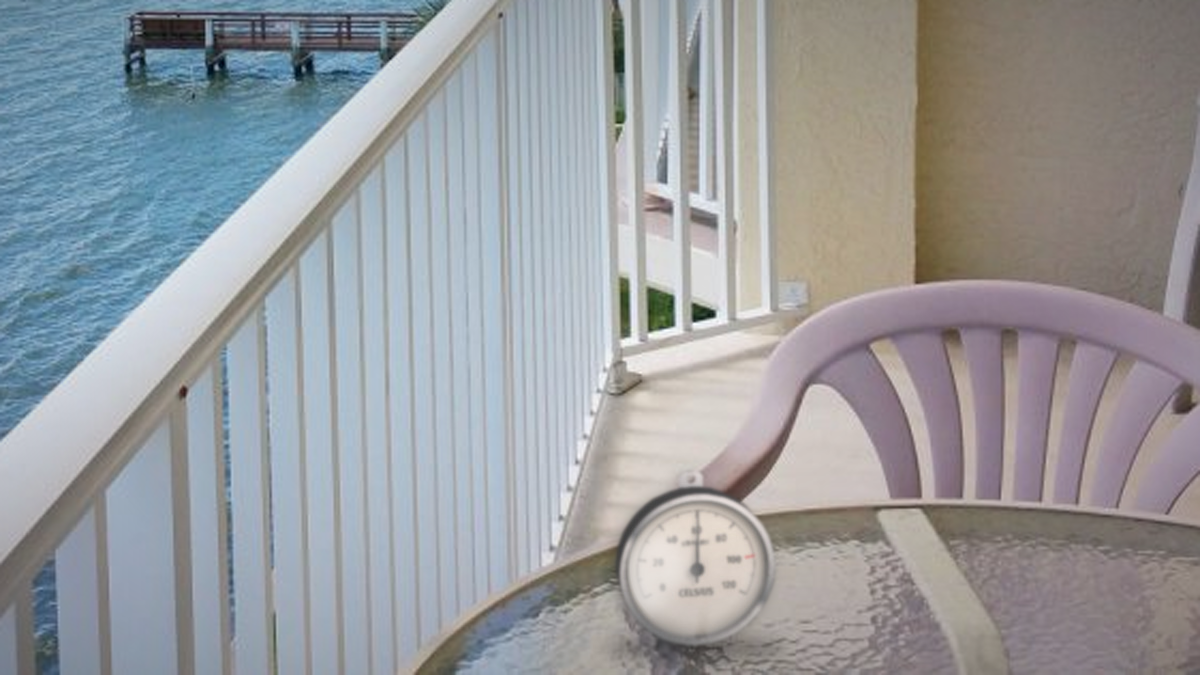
60 °C
